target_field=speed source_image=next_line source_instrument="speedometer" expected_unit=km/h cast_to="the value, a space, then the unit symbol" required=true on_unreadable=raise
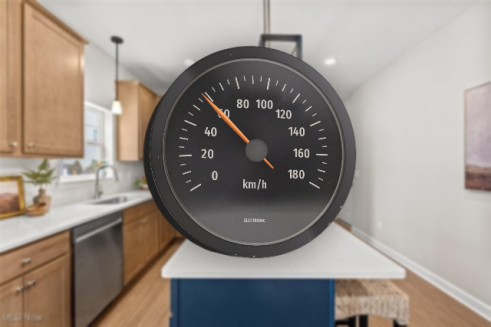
57.5 km/h
